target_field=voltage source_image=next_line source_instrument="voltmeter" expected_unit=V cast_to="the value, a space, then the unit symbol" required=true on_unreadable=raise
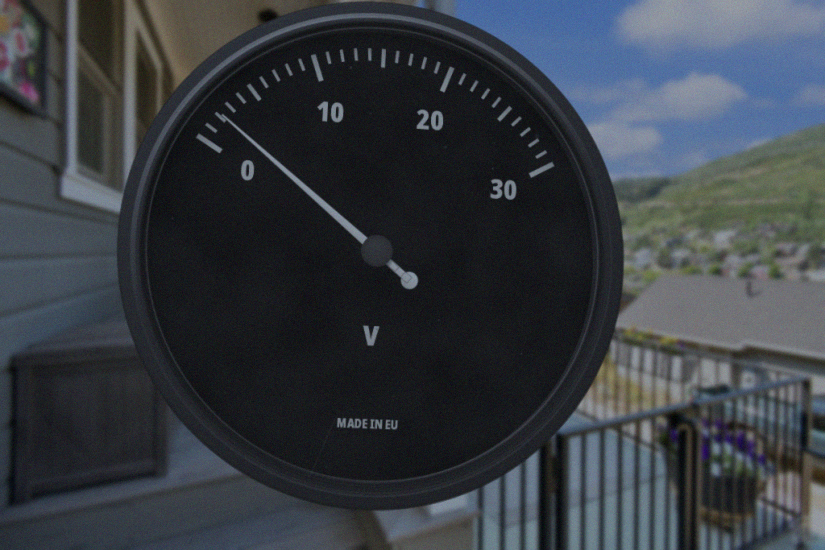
2 V
